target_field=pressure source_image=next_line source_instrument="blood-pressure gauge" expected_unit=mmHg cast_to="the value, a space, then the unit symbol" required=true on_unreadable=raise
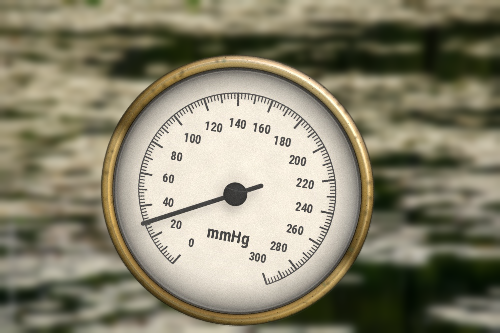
30 mmHg
